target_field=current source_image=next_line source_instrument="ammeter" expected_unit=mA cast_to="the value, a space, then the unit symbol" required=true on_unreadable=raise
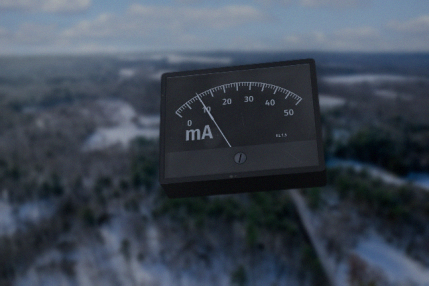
10 mA
